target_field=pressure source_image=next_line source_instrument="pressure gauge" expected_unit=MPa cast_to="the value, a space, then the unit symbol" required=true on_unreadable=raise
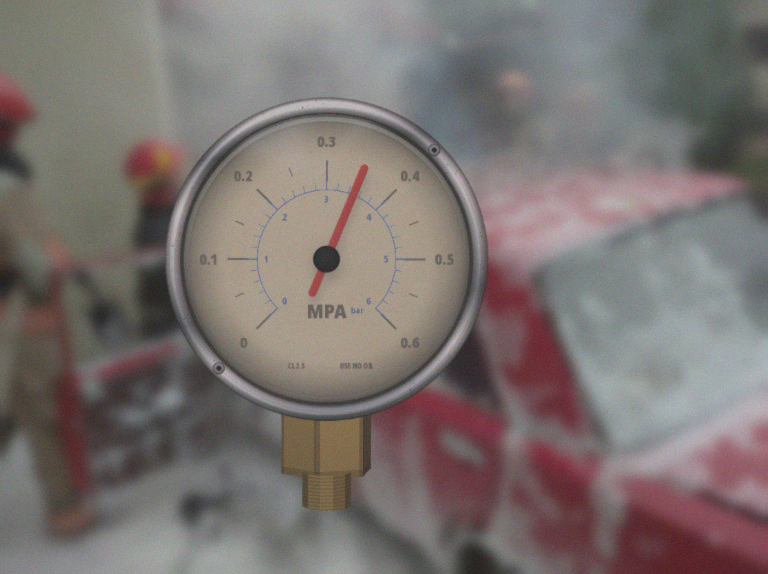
0.35 MPa
